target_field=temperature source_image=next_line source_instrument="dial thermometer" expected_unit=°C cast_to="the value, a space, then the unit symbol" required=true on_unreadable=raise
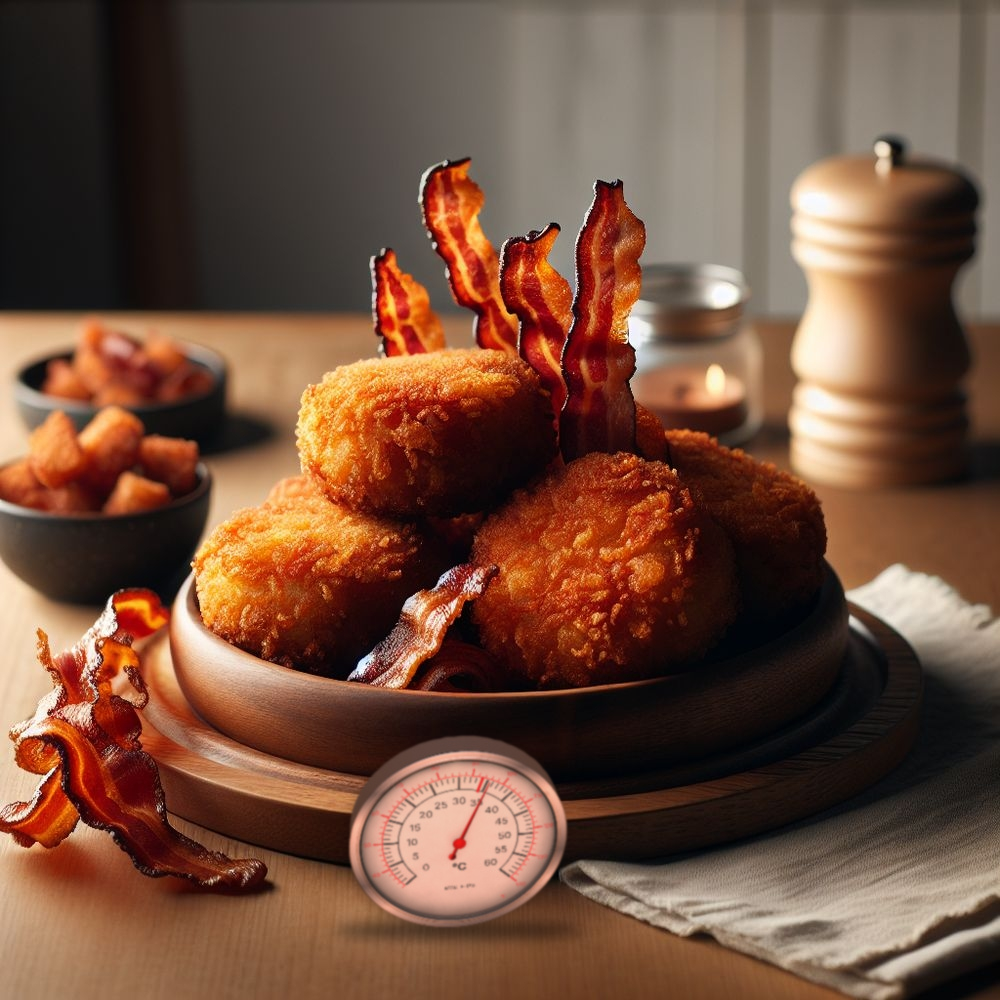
35 °C
